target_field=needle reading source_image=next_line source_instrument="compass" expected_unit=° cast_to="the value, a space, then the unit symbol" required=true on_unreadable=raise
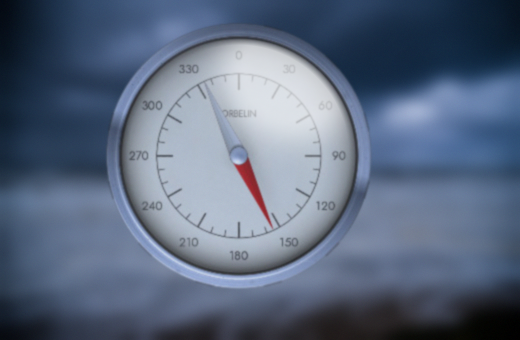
155 °
